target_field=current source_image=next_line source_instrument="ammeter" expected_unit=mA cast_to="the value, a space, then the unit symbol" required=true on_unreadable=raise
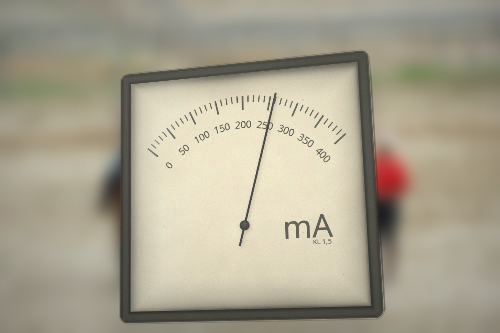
260 mA
